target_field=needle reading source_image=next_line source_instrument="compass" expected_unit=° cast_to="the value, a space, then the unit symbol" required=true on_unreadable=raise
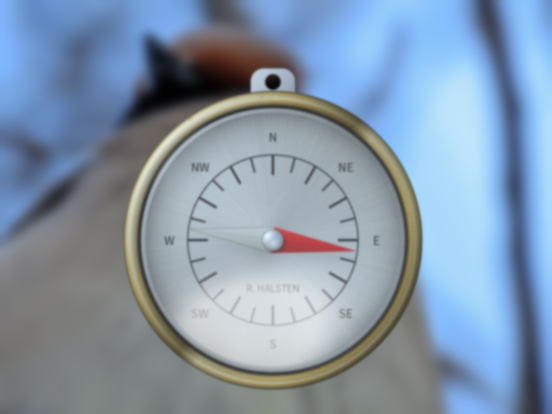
97.5 °
